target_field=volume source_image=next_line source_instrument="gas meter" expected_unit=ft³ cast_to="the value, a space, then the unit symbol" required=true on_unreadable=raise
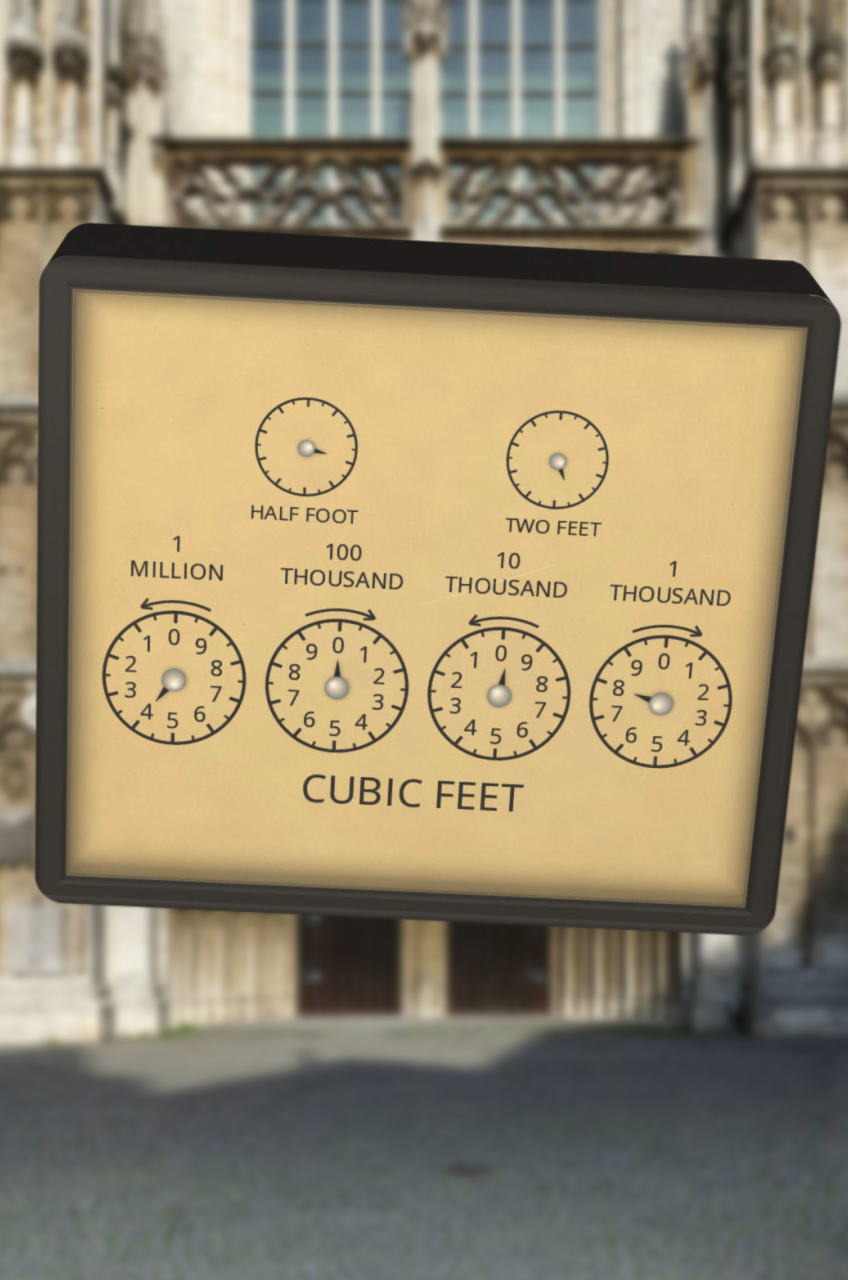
399800 ft³
